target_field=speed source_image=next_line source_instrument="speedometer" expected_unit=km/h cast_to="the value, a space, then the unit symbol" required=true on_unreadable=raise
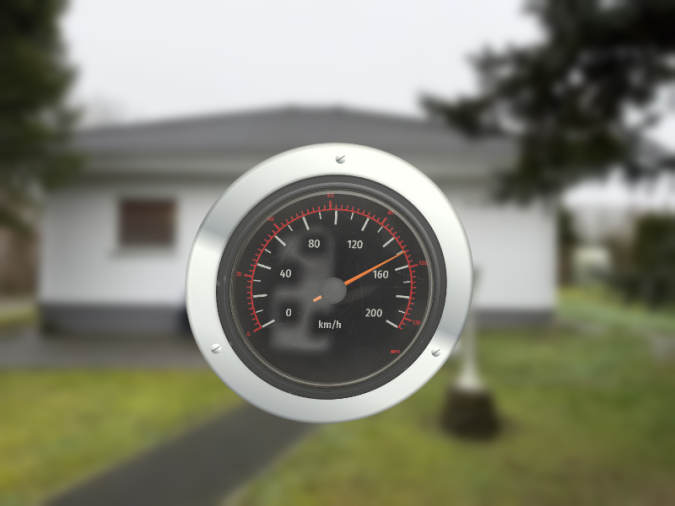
150 km/h
